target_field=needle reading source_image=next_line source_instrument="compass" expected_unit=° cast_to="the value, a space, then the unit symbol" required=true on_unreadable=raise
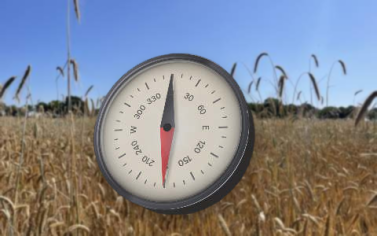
180 °
